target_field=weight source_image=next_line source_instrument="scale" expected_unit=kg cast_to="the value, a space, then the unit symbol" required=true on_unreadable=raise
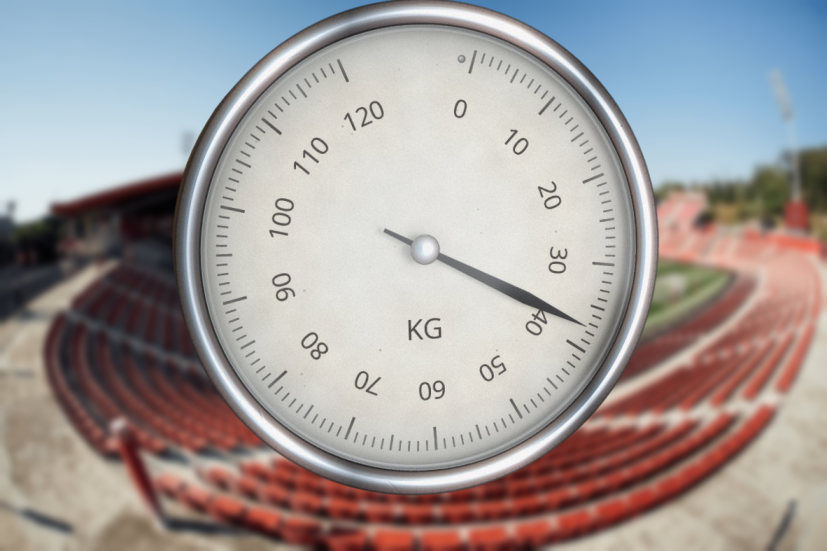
37.5 kg
